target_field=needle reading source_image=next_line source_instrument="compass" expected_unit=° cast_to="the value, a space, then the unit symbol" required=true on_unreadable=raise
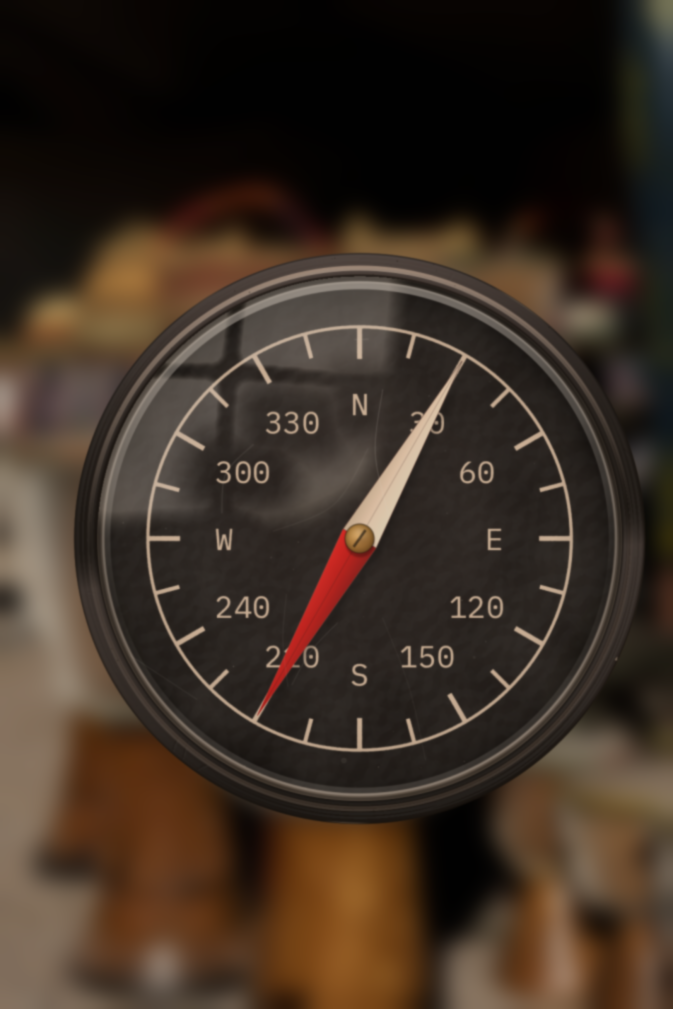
210 °
